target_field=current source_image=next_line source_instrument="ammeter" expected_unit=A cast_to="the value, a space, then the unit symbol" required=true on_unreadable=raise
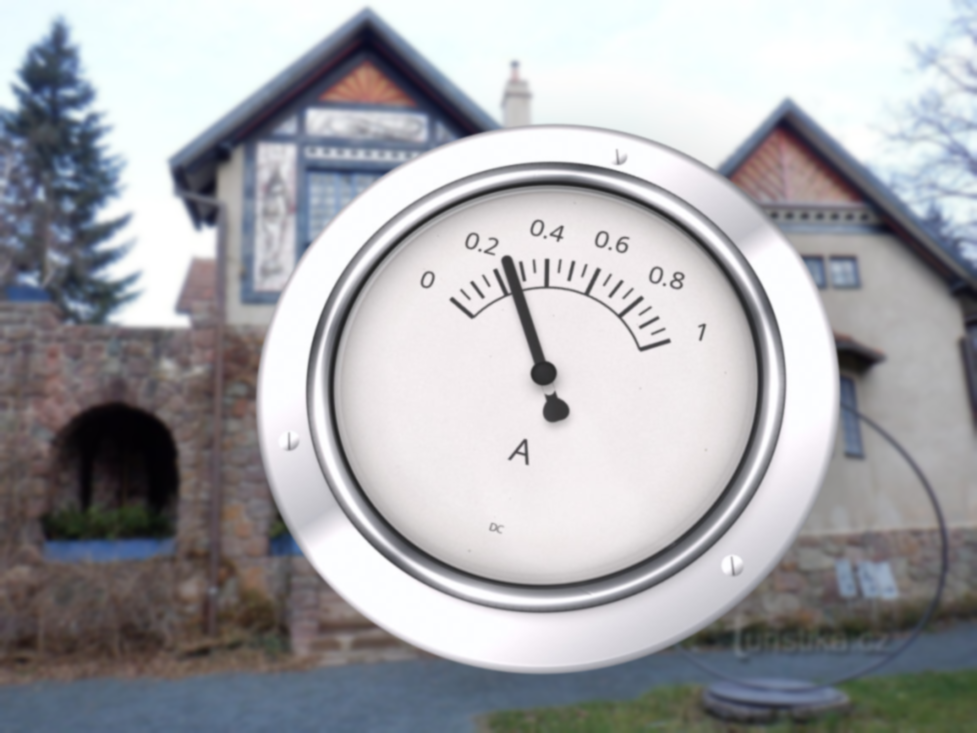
0.25 A
